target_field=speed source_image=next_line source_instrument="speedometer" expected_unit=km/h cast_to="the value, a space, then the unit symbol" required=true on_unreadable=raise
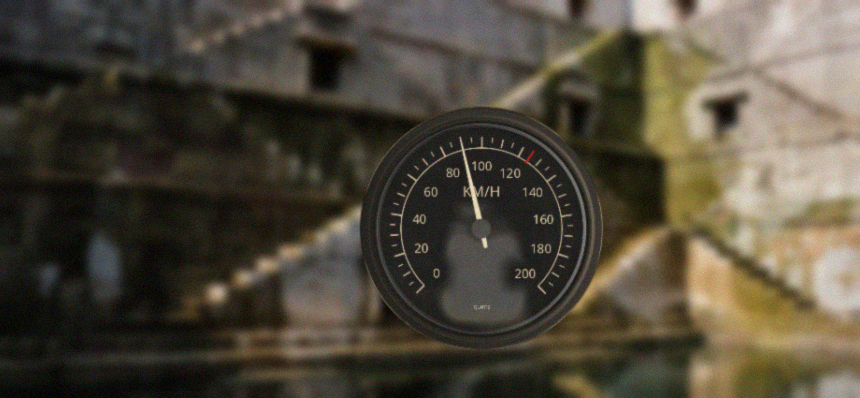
90 km/h
